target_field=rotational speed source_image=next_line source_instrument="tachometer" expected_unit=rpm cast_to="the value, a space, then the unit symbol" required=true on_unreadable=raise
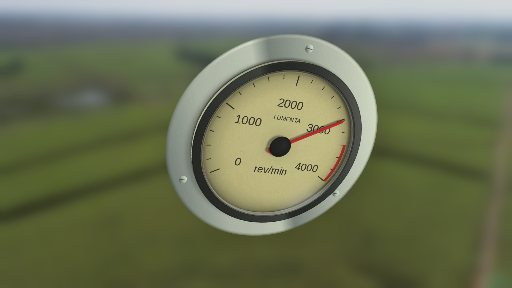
3000 rpm
